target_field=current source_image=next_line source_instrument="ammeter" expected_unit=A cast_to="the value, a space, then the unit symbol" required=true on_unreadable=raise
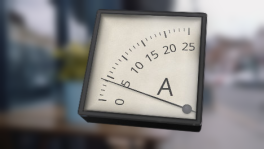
4 A
